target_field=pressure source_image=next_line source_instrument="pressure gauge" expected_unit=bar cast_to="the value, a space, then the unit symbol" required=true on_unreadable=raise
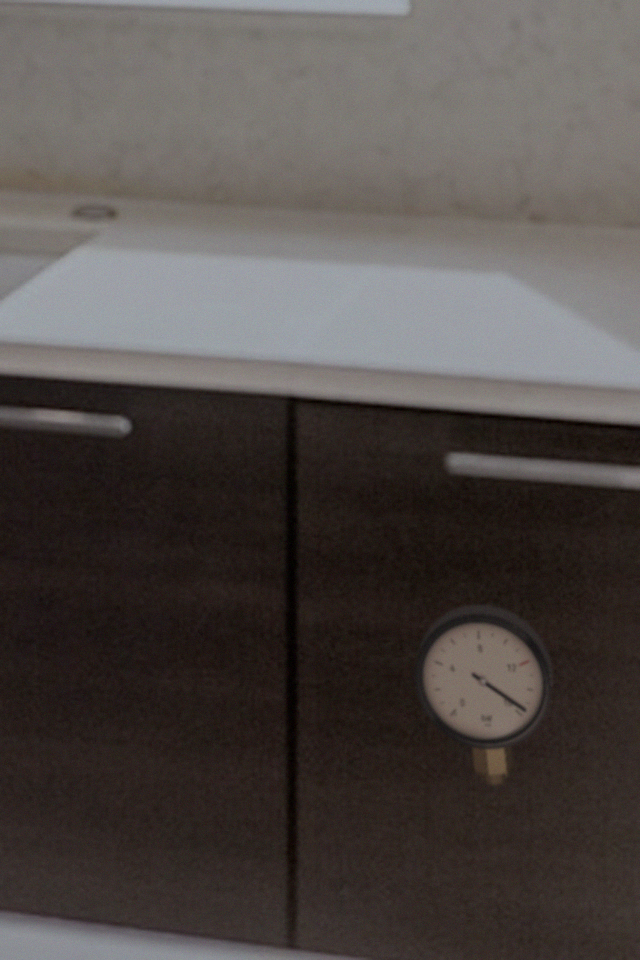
15.5 bar
